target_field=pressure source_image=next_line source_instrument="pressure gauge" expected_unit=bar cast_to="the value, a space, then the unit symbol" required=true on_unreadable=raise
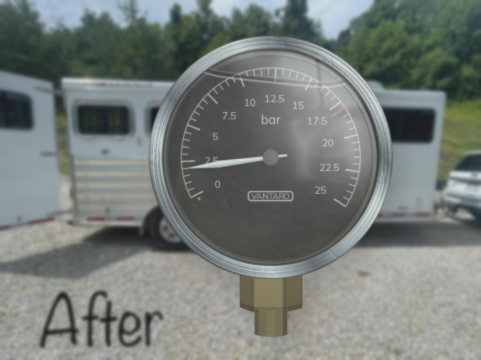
2 bar
